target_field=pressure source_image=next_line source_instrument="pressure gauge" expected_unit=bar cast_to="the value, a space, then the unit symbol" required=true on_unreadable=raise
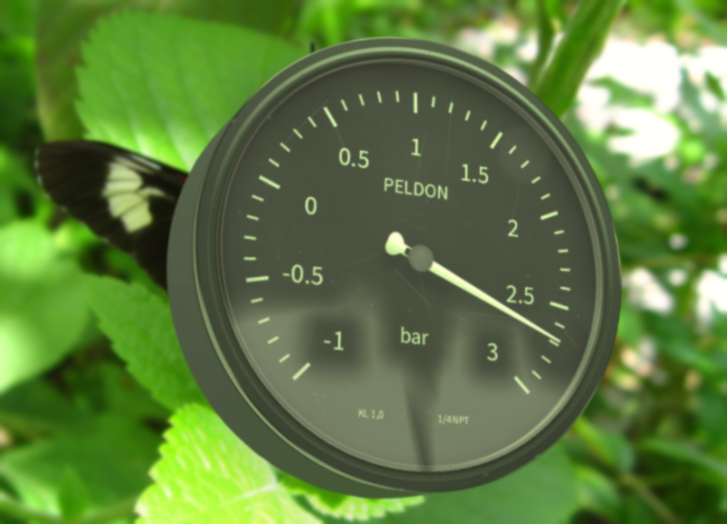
2.7 bar
